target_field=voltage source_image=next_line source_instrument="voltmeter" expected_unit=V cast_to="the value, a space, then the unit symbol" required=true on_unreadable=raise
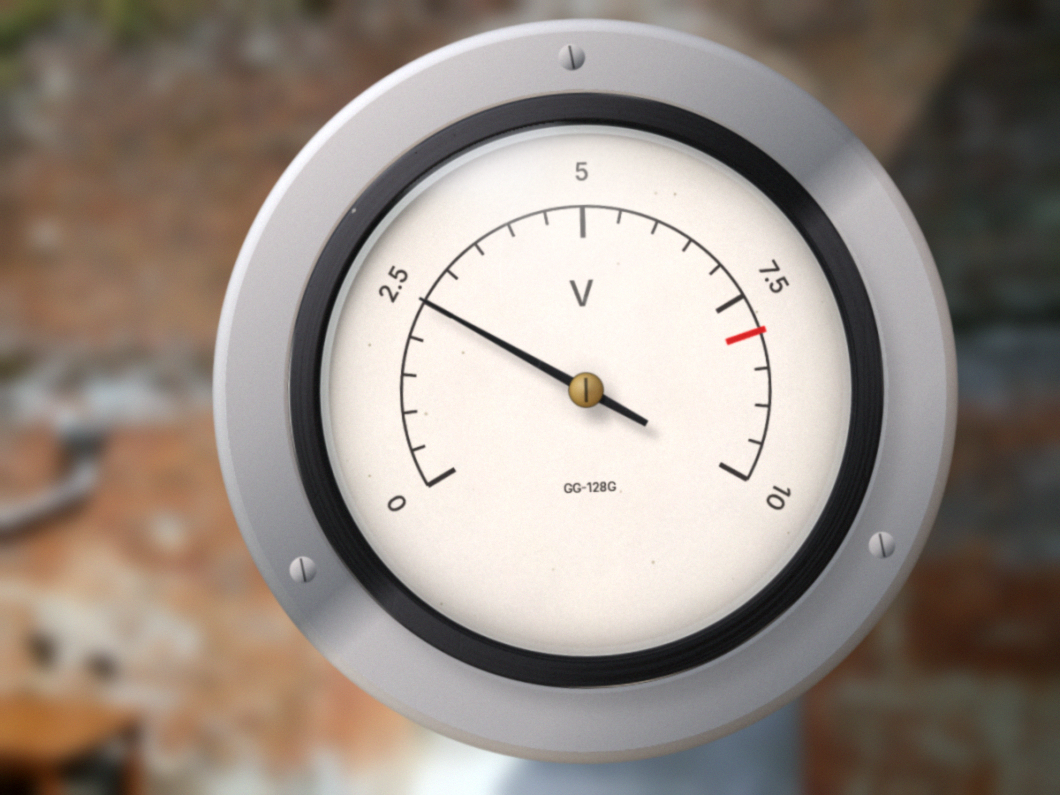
2.5 V
